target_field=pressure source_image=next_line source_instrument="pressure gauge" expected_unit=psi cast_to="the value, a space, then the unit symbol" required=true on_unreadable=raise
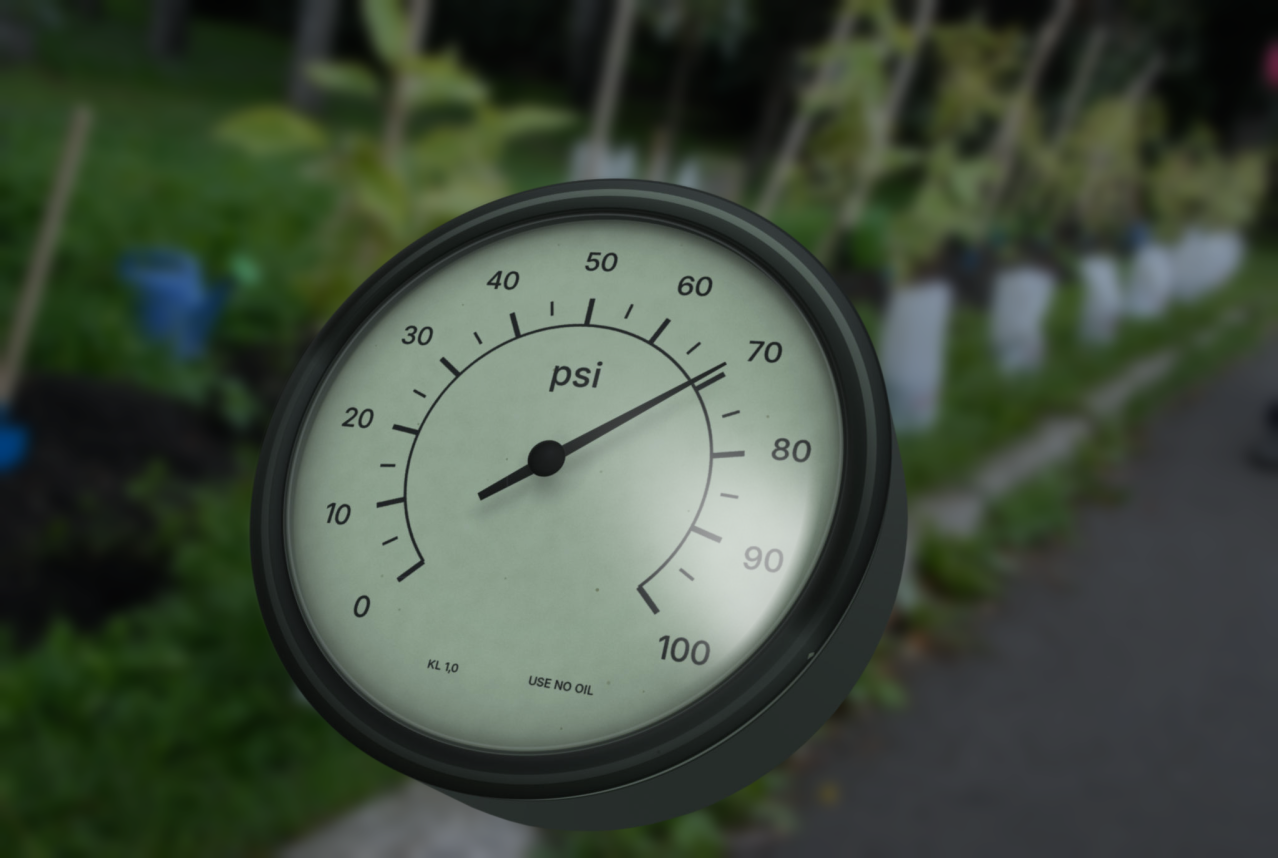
70 psi
